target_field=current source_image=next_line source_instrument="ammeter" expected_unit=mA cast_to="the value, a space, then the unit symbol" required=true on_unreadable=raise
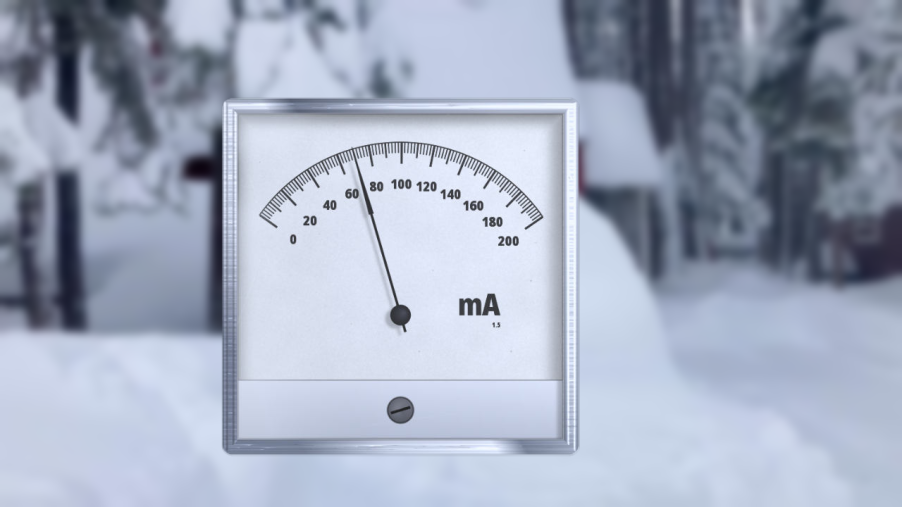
70 mA
